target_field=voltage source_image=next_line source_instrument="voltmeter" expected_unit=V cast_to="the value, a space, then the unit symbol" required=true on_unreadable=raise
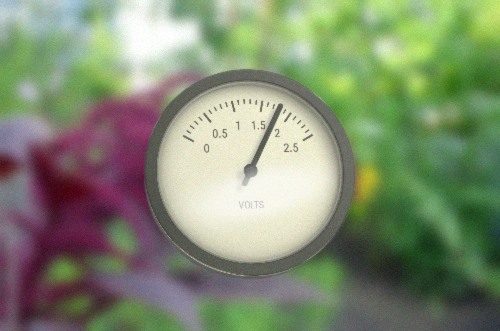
1.8 V
